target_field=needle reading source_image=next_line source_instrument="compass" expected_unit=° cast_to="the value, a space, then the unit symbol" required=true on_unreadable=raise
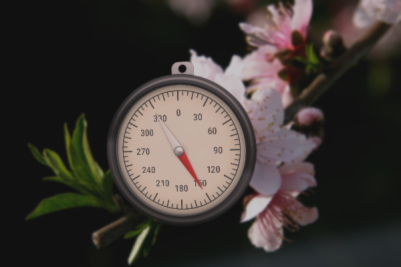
150 °
